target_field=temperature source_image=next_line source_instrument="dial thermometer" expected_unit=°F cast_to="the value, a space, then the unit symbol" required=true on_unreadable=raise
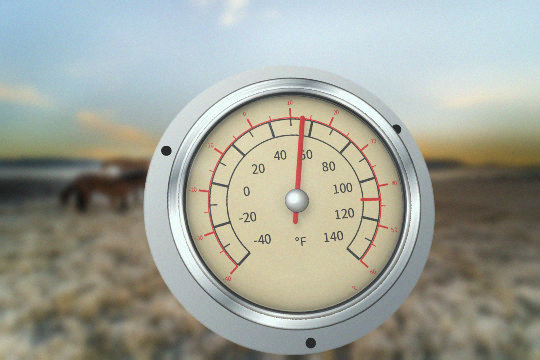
55 °F
